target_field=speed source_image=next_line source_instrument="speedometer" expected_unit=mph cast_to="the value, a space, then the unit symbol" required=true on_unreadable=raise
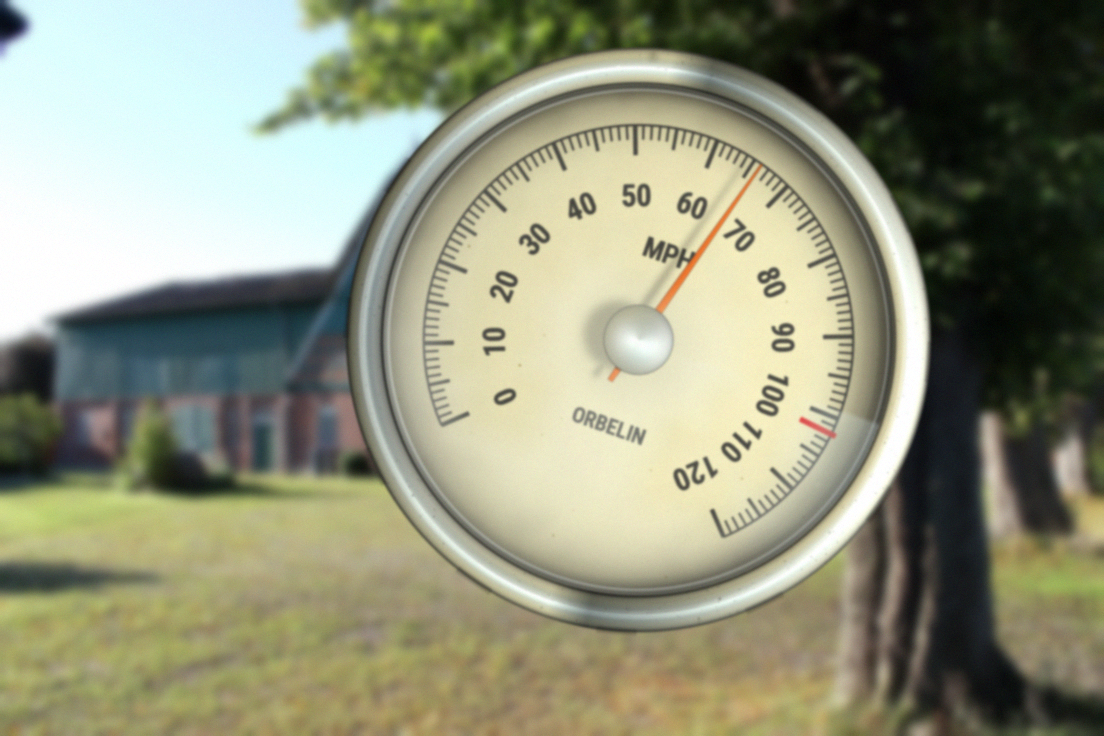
66 mph
